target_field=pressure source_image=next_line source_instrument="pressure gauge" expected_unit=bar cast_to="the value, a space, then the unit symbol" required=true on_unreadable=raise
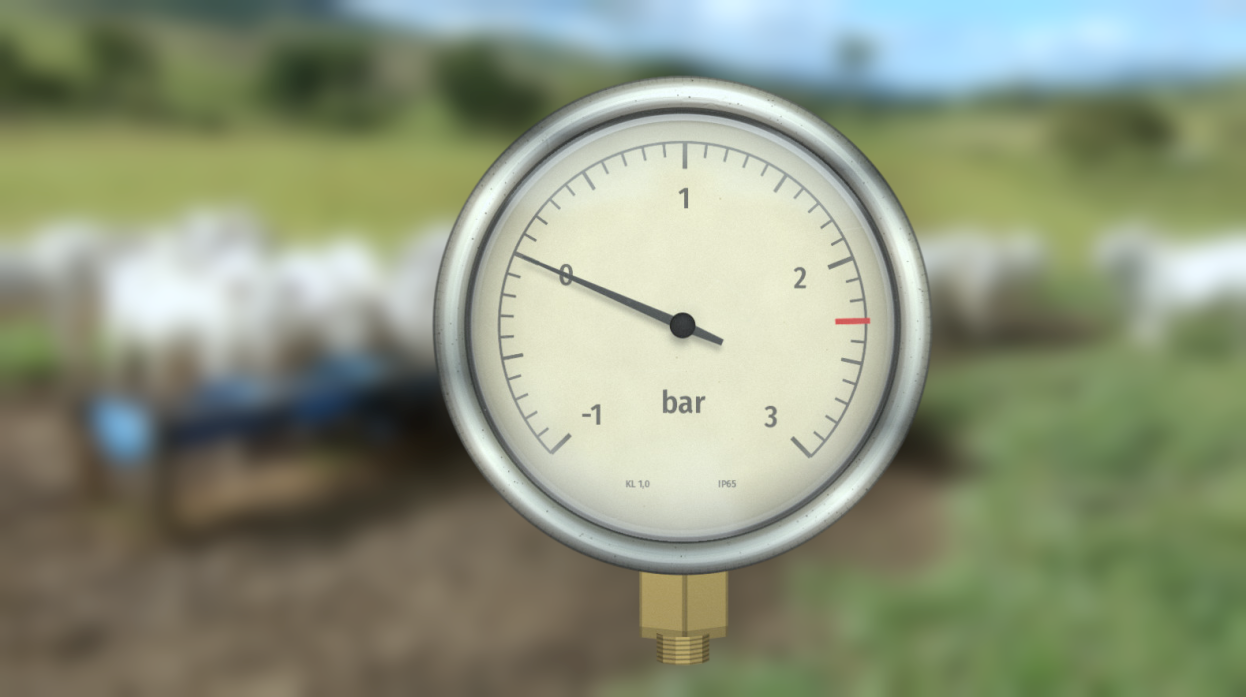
0 bar
